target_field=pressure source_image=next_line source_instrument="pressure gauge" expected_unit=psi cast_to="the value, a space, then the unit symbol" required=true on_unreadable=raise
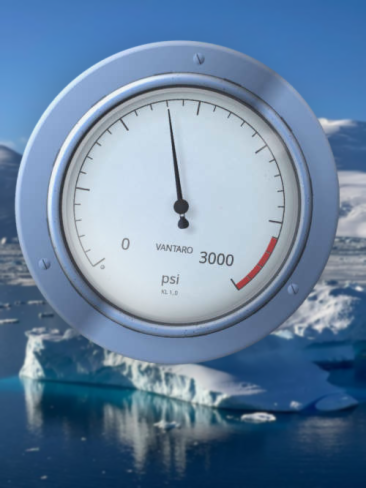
1300 psi
